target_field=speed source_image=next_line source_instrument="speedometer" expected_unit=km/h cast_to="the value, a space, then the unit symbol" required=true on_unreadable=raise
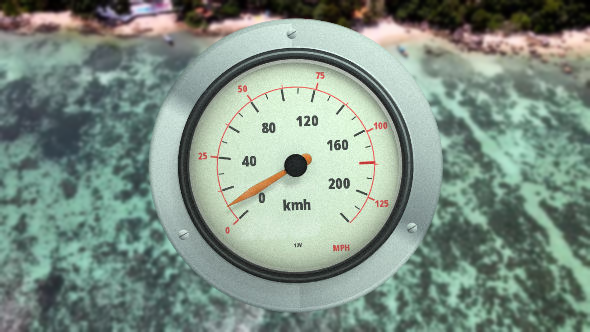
10 km/h
